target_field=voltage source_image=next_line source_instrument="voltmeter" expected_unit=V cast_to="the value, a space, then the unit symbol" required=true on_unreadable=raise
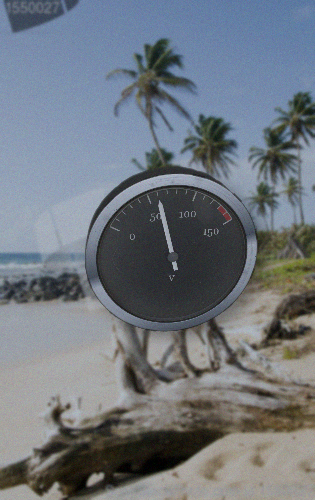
60 V
